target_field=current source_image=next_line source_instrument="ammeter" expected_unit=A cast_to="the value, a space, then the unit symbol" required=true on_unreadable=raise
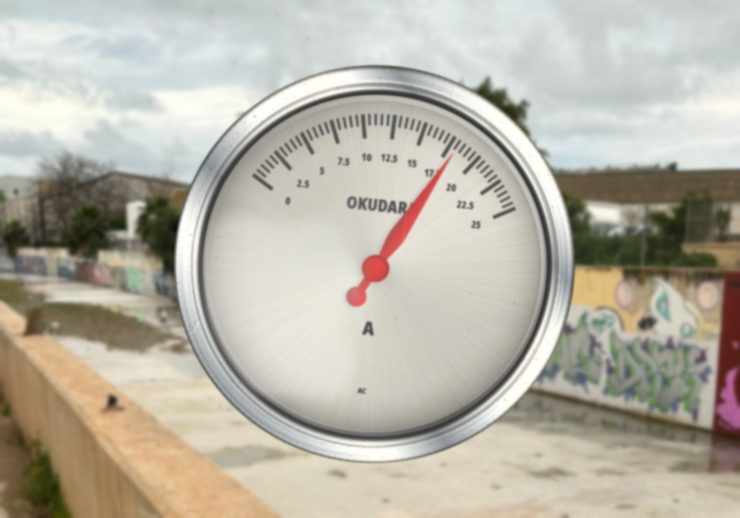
18 A
